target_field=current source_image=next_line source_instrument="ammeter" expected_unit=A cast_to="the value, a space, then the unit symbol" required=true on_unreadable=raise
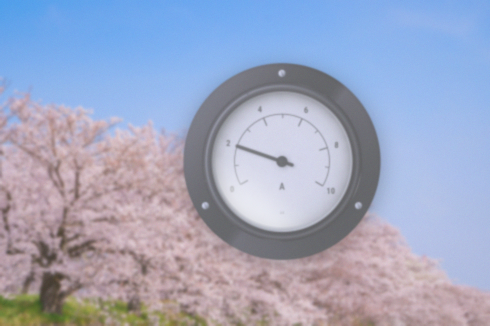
2 A
